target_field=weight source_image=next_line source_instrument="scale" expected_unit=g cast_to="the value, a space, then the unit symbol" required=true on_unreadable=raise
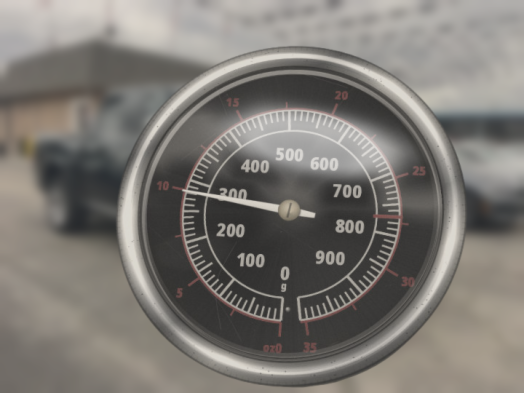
280 g
